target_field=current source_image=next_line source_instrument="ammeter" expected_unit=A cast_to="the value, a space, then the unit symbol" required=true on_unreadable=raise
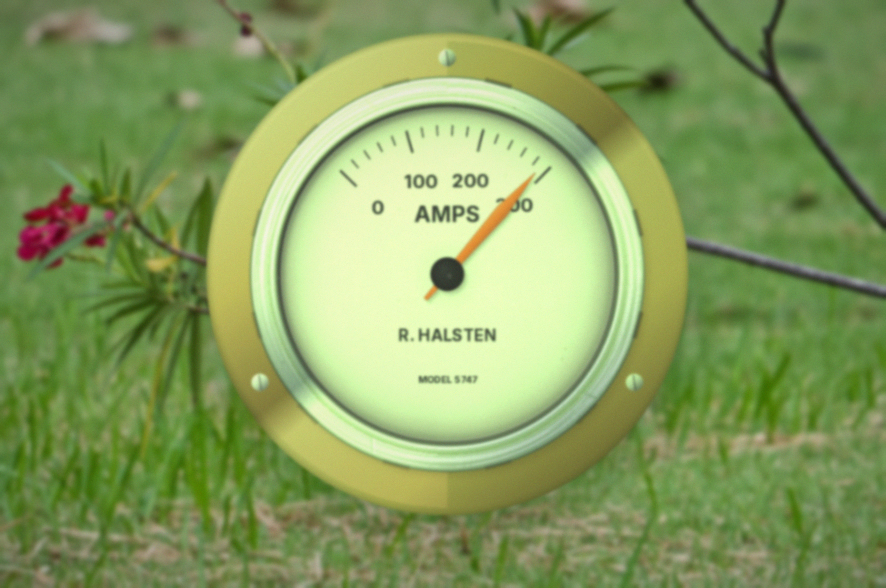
290 A
